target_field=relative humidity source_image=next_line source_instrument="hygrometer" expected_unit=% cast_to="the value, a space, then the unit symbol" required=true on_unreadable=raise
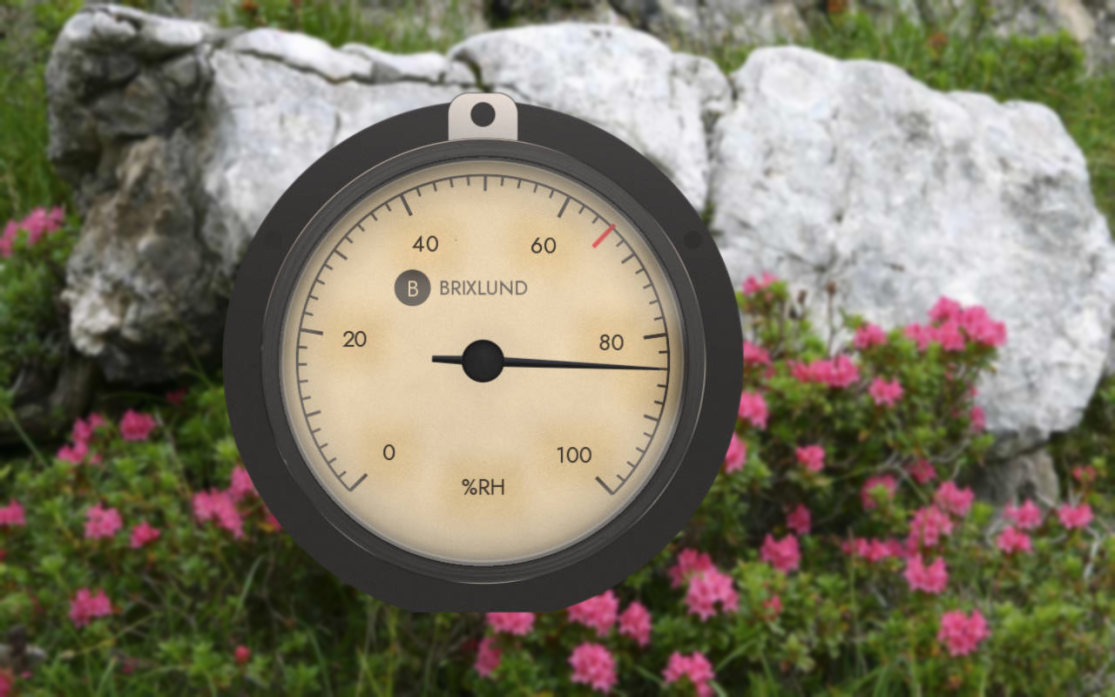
84 %
